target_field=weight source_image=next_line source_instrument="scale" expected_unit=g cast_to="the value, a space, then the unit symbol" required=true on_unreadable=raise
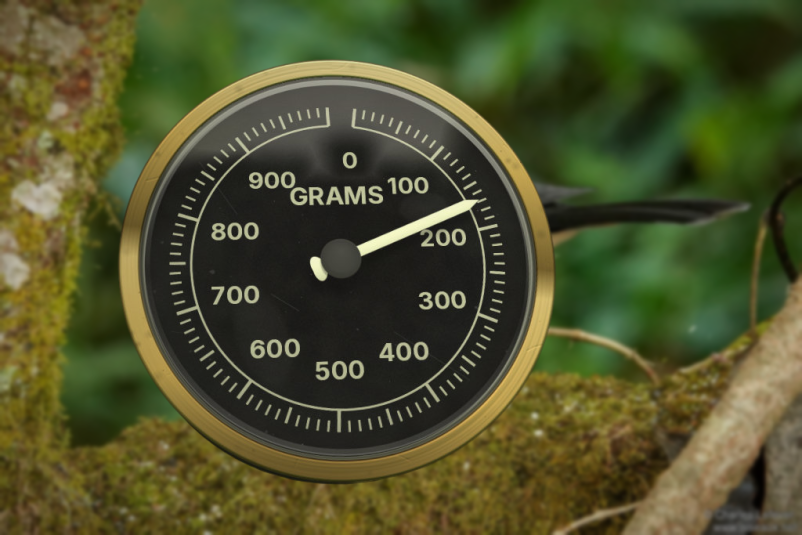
170 g
